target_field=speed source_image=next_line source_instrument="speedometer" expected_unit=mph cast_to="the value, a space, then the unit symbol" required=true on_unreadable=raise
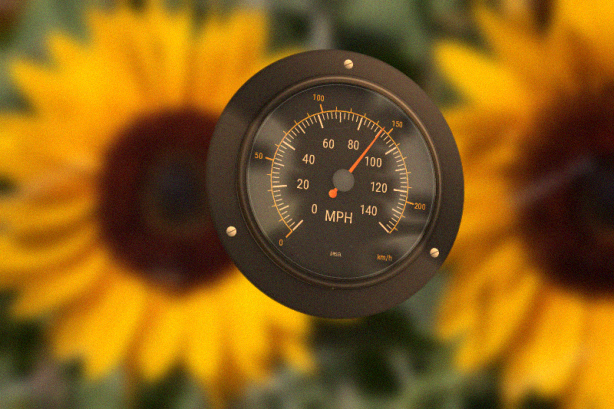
90 mph
